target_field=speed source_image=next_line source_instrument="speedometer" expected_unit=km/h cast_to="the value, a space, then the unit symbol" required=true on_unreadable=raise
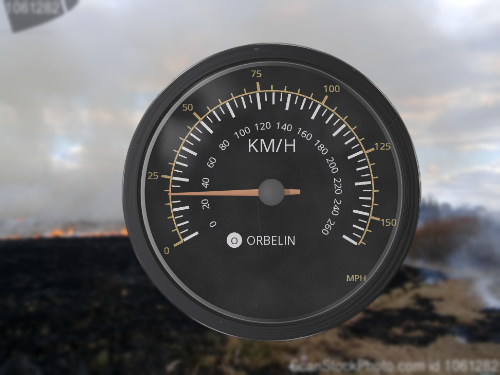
30 km/h
